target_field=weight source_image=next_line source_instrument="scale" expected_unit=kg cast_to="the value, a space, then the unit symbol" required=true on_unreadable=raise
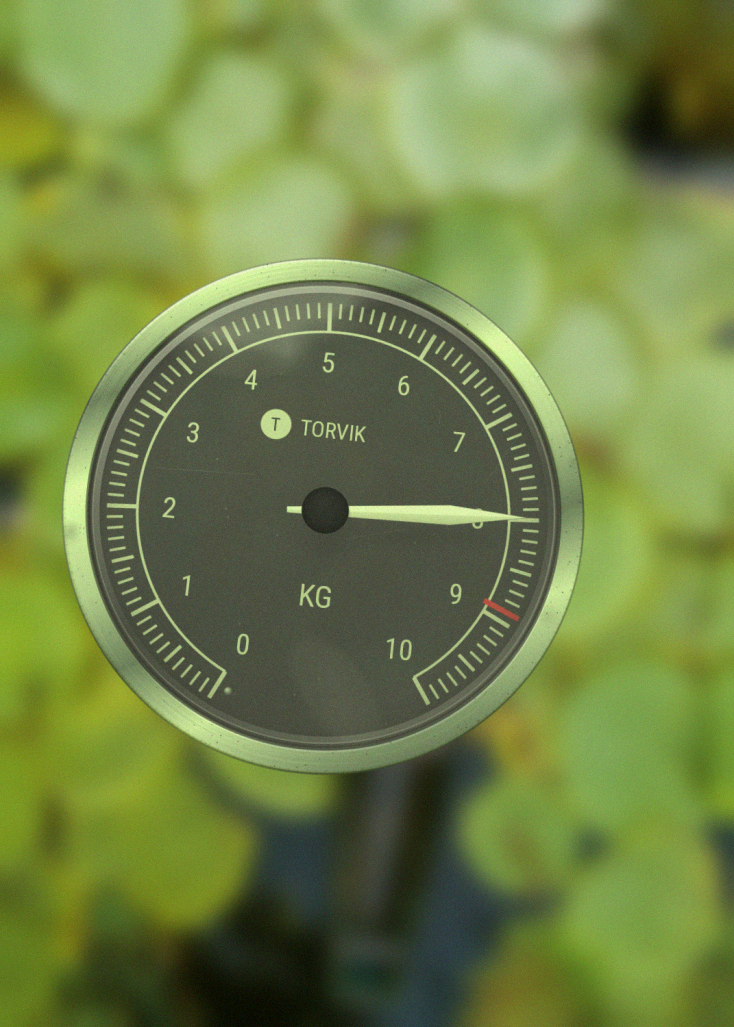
8 kg
